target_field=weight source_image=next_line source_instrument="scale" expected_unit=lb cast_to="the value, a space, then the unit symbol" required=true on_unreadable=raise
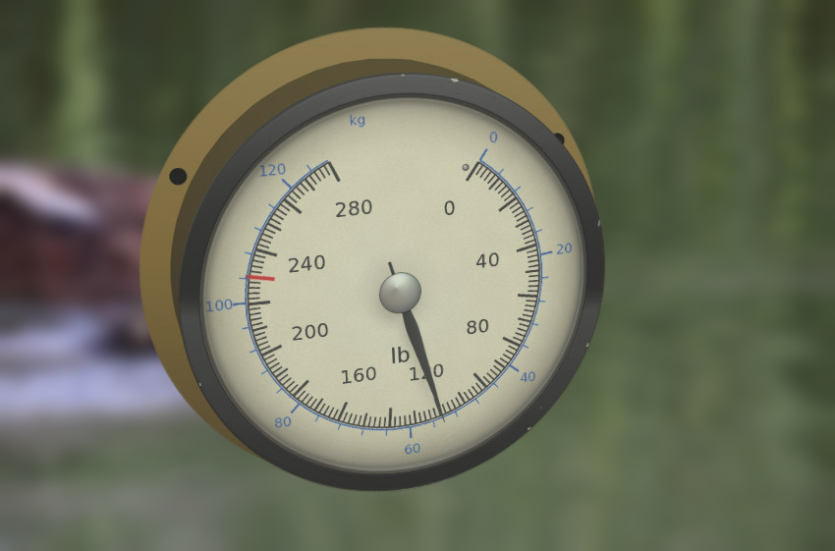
120 lb
